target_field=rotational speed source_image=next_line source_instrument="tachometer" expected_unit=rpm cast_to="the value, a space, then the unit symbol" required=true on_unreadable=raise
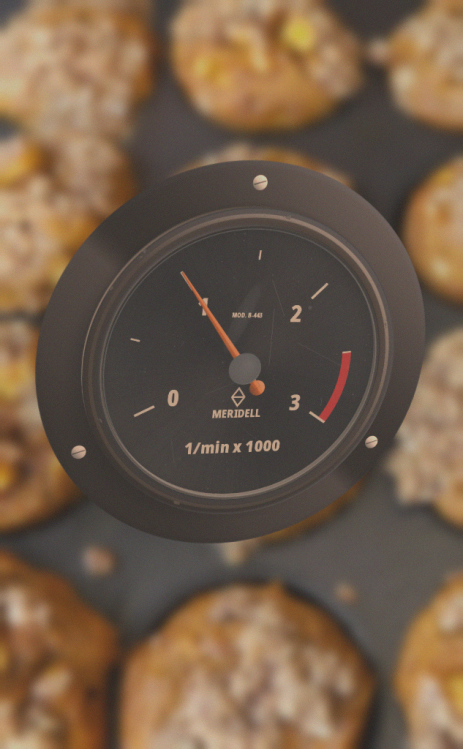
1000 rpm
